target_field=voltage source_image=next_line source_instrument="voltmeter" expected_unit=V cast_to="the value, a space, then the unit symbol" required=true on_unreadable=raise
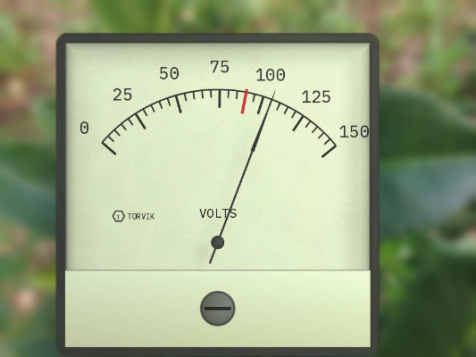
105 V
